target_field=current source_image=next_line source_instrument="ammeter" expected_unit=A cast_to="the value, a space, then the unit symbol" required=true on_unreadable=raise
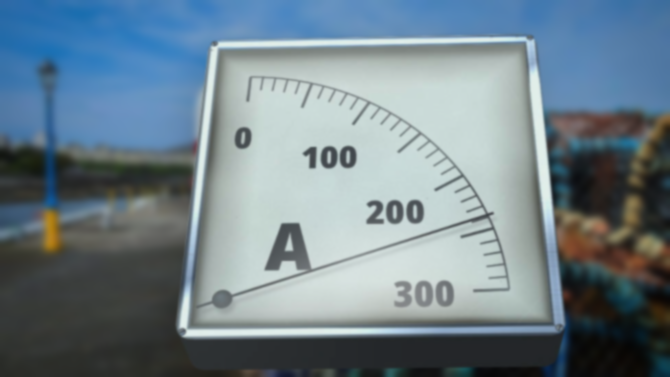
240 A
